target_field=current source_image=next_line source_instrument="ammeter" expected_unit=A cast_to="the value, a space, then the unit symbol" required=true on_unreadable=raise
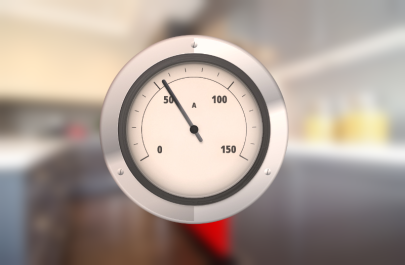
55 A
